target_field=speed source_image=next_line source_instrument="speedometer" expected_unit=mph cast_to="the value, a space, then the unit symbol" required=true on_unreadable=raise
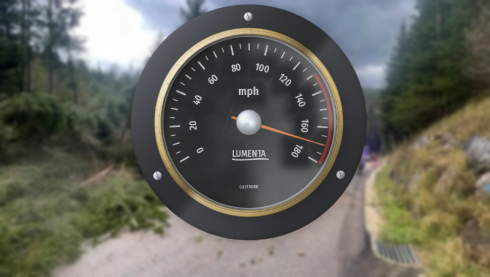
170 mph
